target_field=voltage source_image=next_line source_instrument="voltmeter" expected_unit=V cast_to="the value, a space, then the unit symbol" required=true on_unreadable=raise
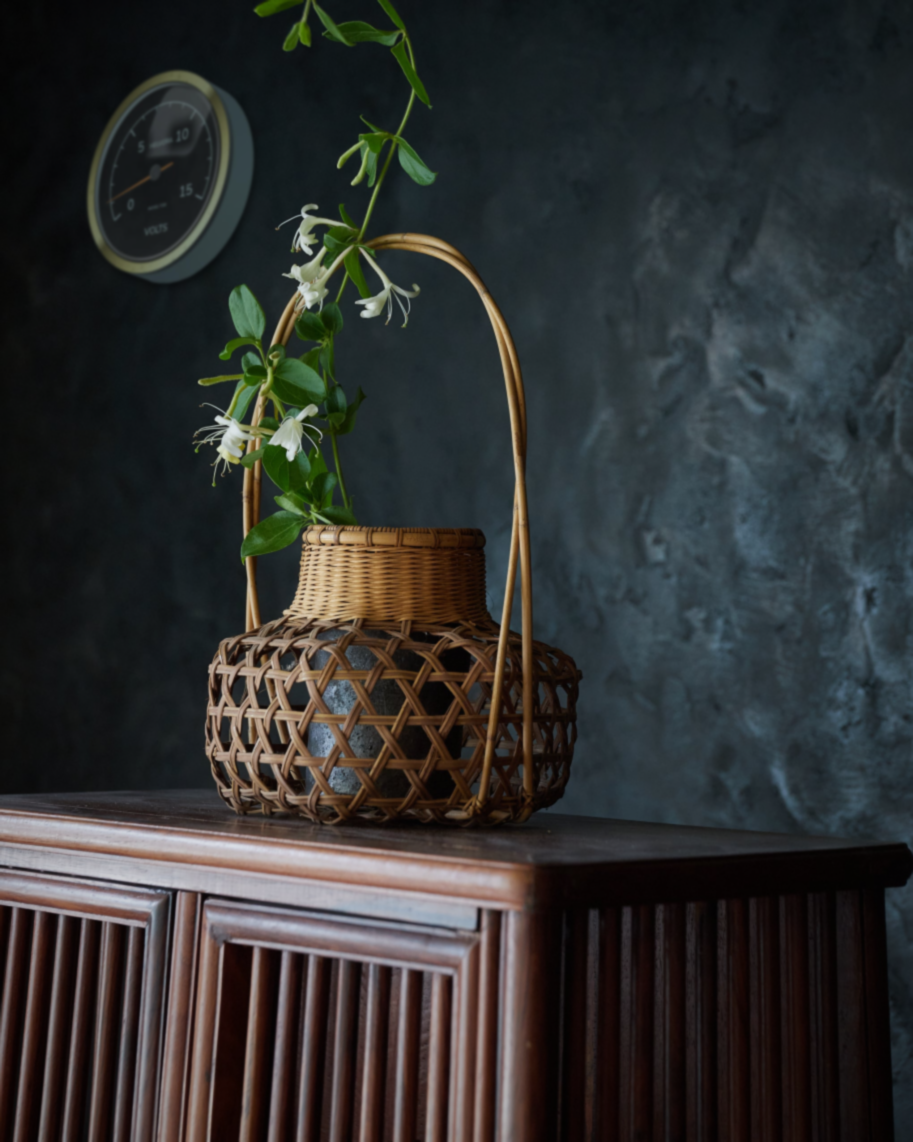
1 V
